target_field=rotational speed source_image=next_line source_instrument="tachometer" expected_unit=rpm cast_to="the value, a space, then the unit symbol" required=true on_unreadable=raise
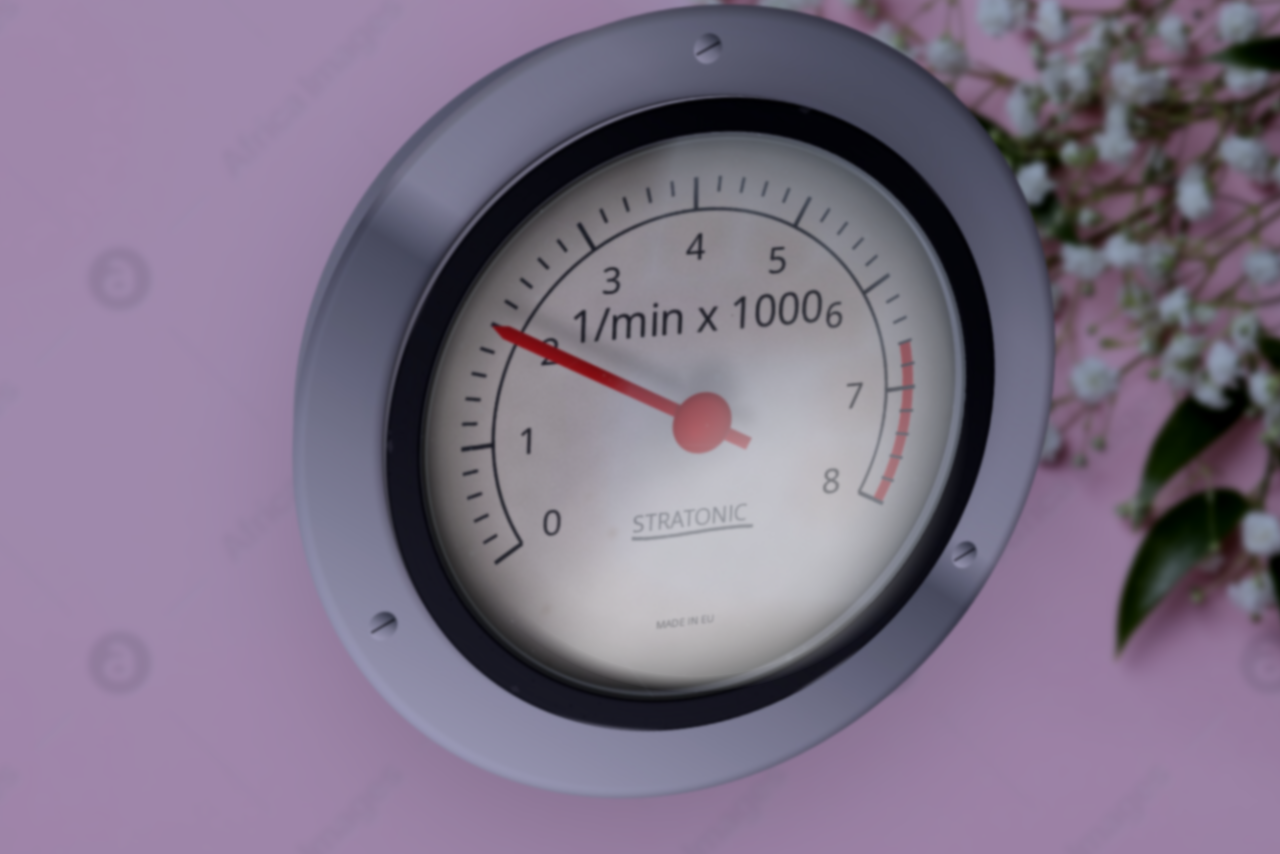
2000 rpm
